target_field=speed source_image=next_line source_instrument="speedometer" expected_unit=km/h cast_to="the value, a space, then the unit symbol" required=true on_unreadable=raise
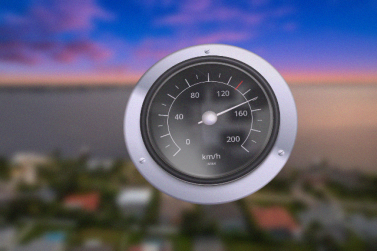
150 km/h
